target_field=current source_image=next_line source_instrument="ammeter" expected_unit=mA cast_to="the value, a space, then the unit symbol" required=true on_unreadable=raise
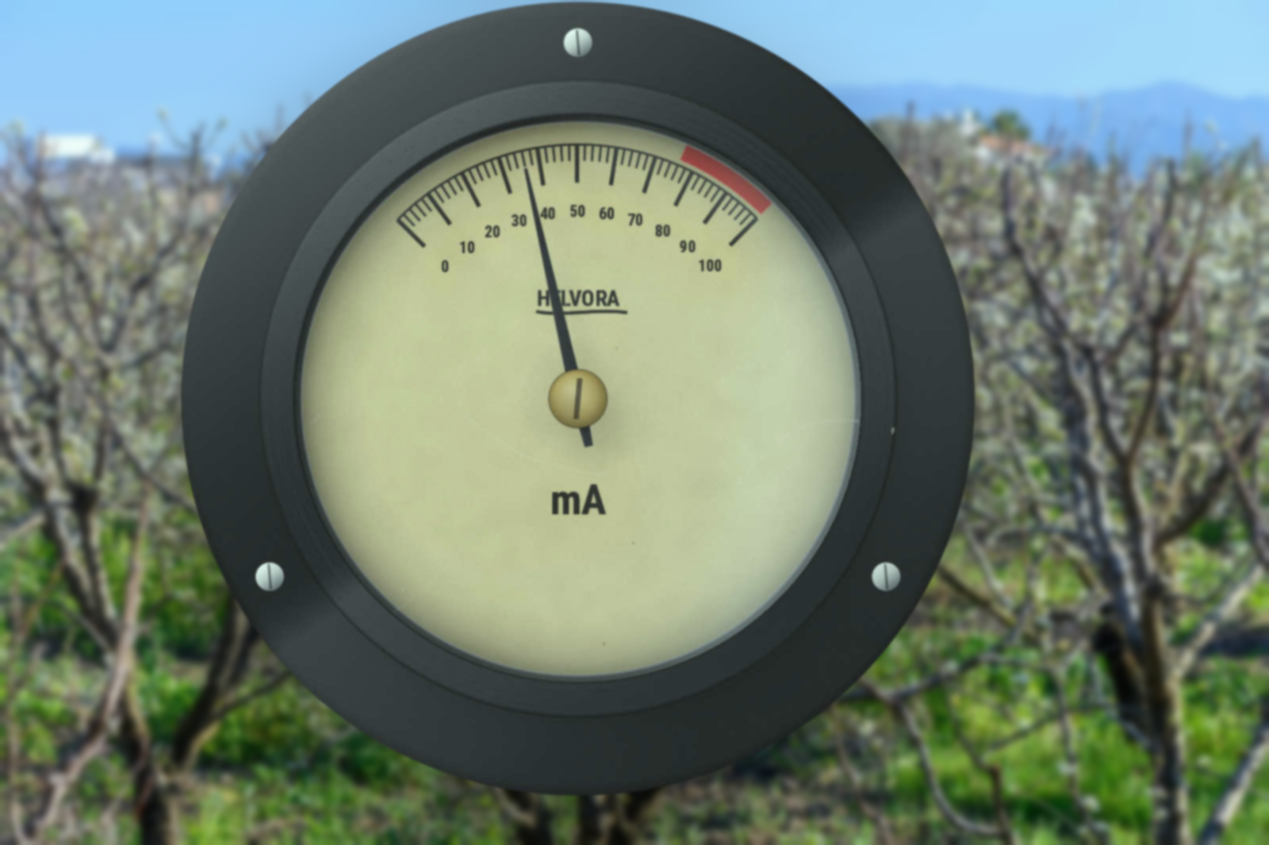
36 mA
